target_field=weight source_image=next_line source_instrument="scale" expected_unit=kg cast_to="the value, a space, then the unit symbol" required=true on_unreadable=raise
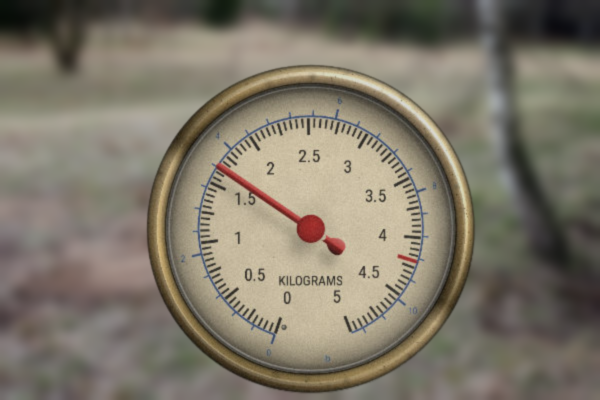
1.65 kg
